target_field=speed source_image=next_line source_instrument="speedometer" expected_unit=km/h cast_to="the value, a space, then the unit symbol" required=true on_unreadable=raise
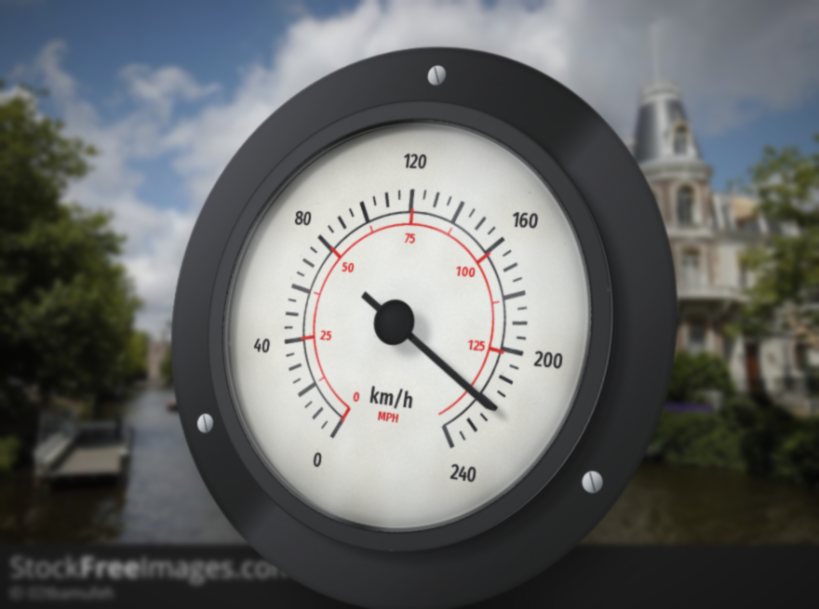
220 km/h
